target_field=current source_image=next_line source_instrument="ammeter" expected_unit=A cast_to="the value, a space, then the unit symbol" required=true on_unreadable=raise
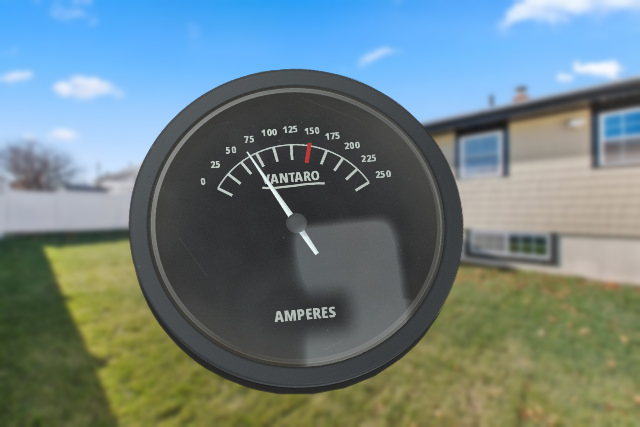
62.5 A
